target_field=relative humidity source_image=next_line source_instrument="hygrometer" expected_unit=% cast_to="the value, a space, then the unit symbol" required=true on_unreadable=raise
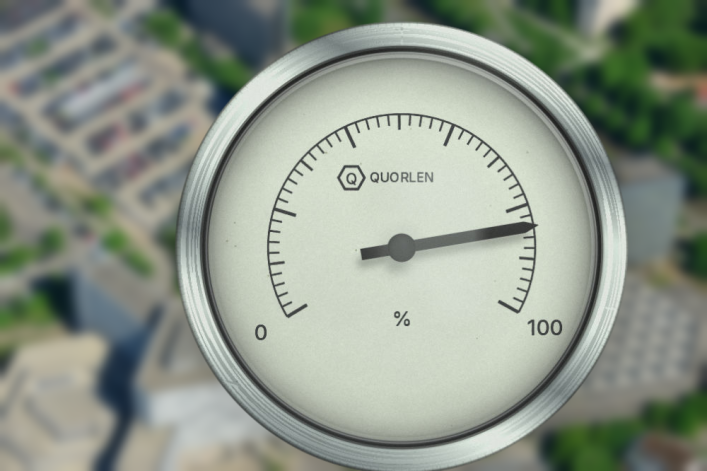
84 %
